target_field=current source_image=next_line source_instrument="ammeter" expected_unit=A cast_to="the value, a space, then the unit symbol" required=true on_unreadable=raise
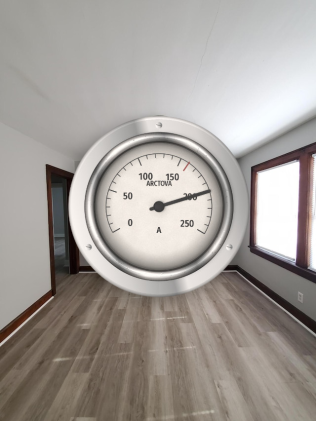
200 A
